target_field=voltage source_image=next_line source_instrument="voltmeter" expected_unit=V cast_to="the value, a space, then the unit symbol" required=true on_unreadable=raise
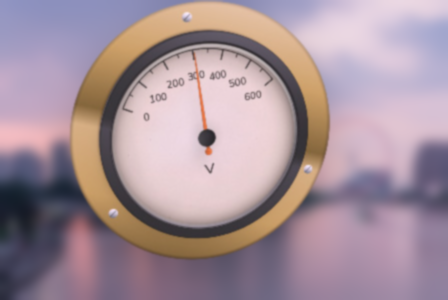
300 V
